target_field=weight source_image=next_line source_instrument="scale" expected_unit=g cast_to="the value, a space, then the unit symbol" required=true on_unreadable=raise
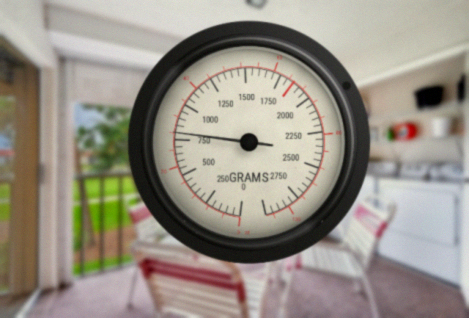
800 g
